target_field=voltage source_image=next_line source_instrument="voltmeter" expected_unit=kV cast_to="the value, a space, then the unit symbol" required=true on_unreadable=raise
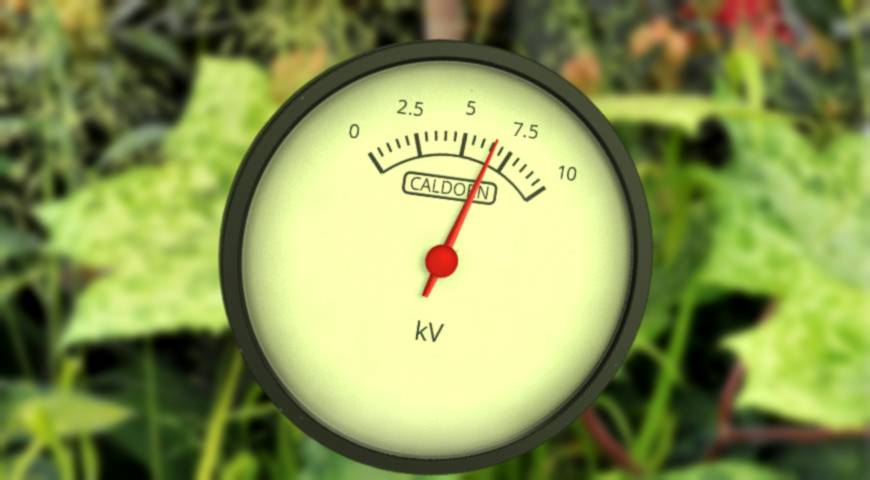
6.5 kV
